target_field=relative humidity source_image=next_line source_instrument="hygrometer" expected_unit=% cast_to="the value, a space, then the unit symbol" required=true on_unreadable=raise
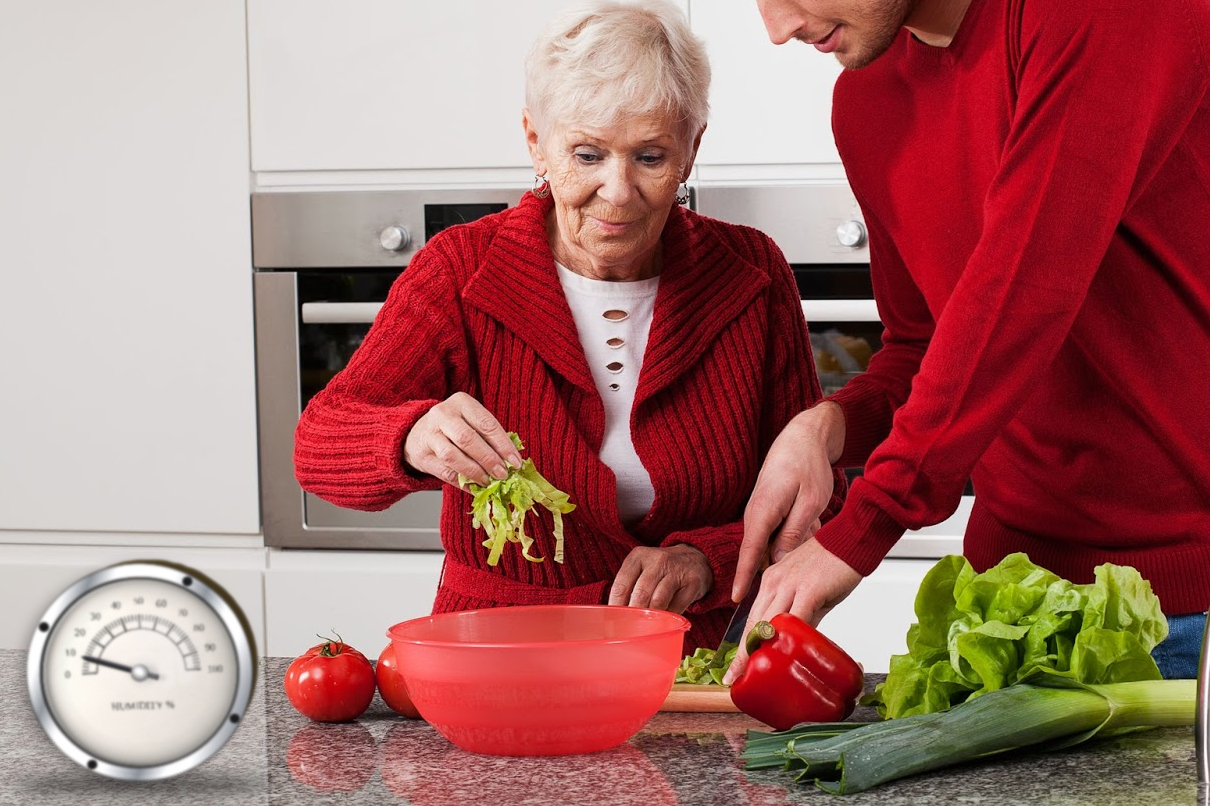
10 %
